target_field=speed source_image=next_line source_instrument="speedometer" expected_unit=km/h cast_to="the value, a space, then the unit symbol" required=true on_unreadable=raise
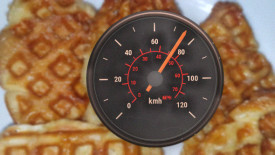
75 km/h
